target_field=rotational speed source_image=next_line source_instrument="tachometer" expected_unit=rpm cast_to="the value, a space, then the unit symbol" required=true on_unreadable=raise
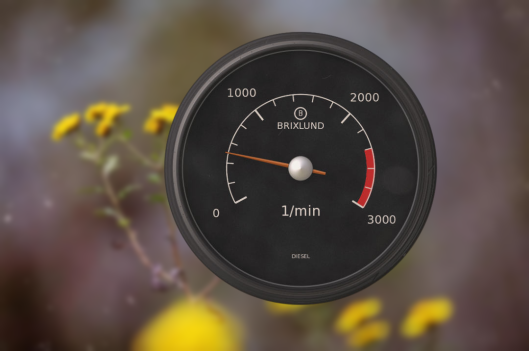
500 rpm
